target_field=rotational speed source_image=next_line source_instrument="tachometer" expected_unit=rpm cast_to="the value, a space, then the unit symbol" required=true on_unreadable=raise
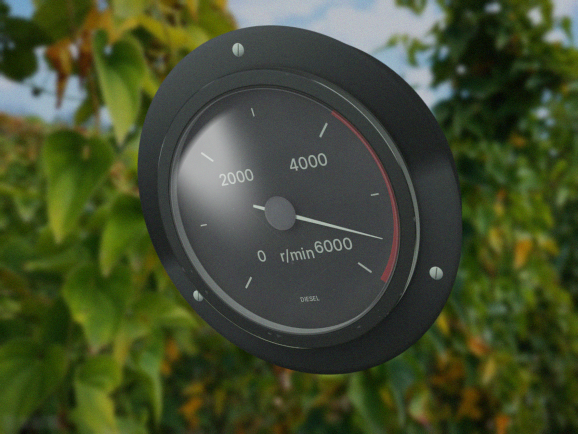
5500 rpm
